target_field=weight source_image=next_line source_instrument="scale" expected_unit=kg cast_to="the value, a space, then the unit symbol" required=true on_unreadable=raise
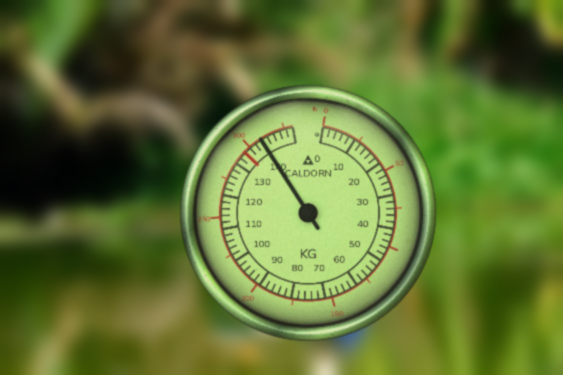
140 kg
